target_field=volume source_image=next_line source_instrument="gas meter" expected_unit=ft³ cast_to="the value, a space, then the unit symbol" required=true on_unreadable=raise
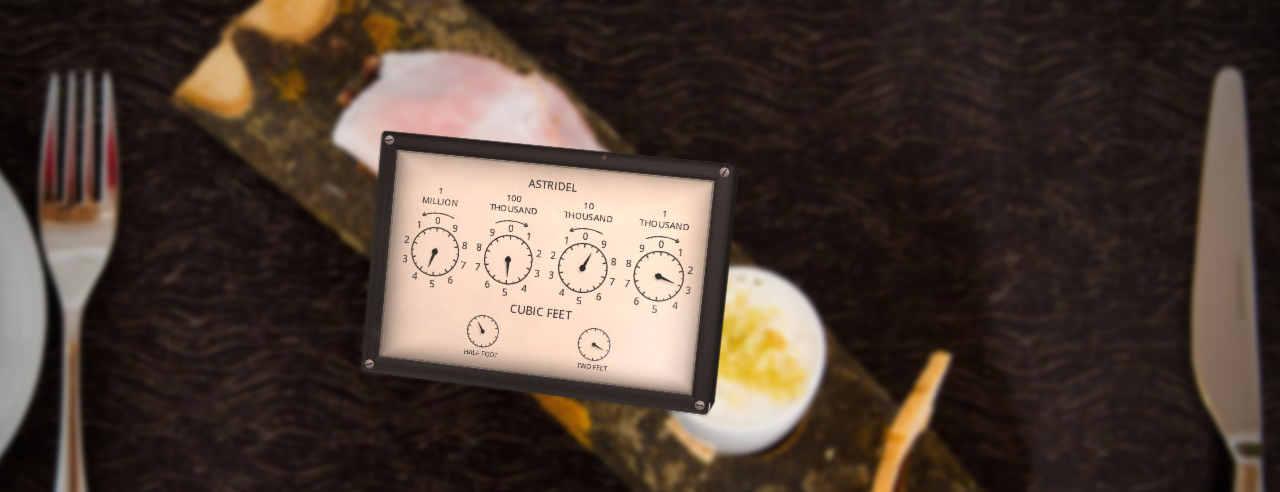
449300 ft³
